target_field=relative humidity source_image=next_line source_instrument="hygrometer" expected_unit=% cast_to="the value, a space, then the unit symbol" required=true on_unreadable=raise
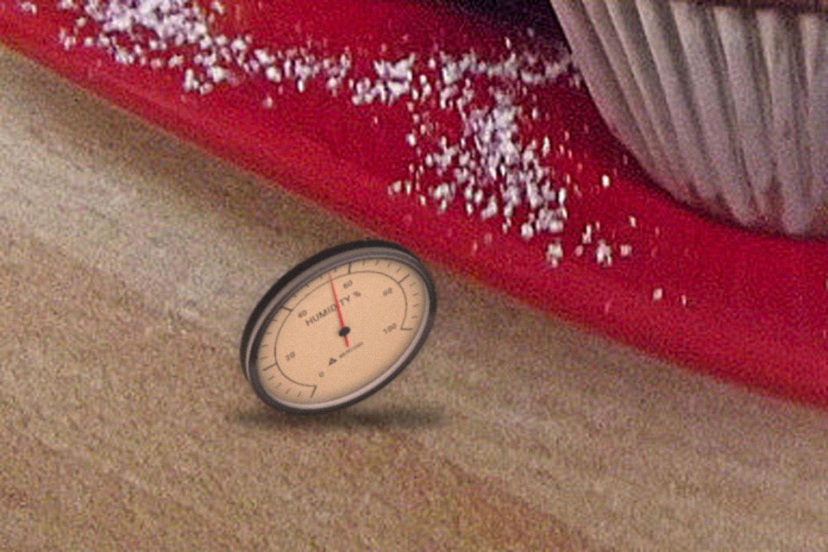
54 %
